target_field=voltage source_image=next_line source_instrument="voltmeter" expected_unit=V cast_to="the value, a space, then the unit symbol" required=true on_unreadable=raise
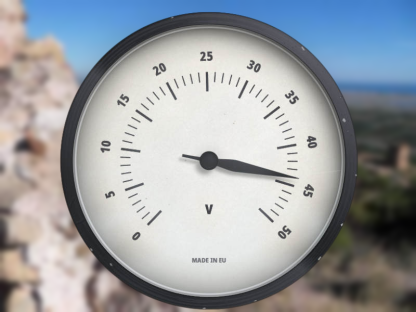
44 V
